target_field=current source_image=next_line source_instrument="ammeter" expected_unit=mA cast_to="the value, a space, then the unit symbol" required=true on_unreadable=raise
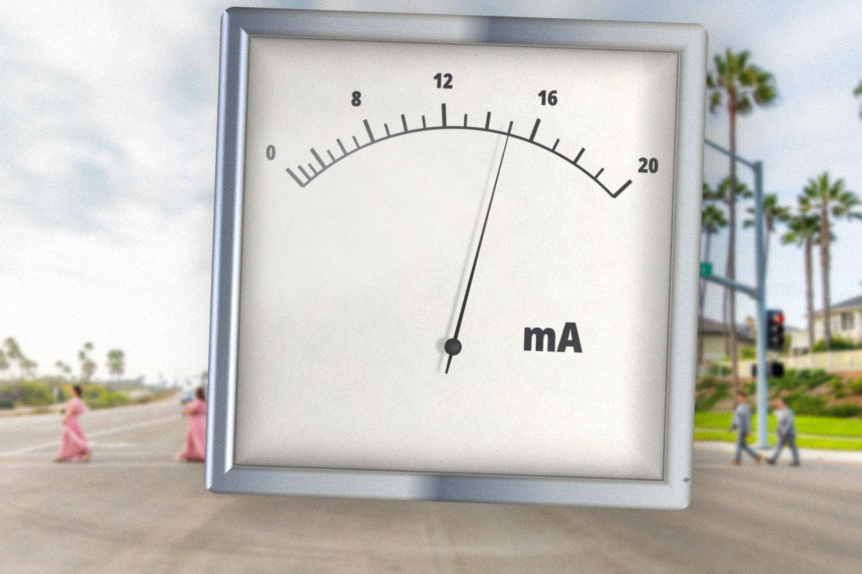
15 mA
